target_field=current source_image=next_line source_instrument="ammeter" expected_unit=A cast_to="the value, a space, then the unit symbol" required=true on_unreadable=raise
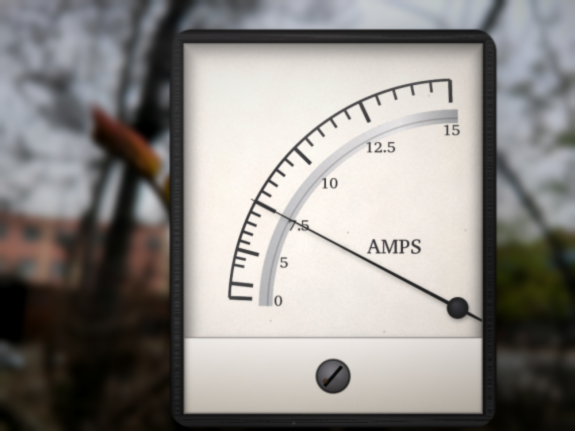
7.5 A
